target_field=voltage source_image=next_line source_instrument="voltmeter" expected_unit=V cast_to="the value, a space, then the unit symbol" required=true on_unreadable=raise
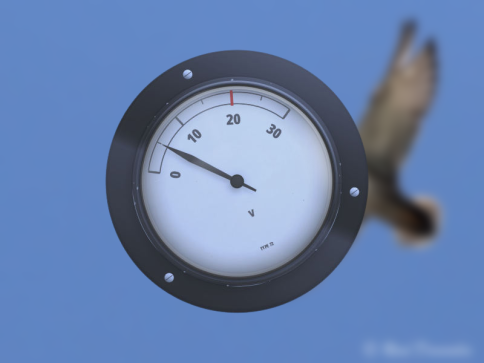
5 V
